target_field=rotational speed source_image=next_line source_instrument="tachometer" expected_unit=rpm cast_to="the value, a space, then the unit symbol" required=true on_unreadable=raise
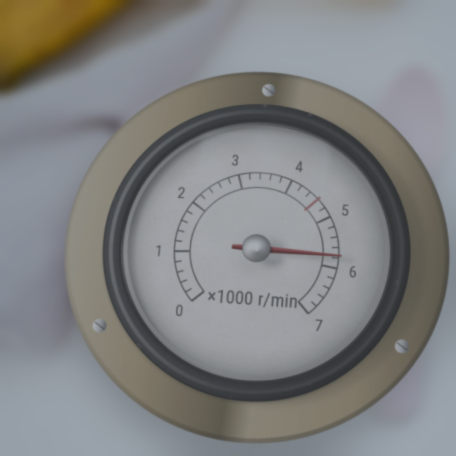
5800 rpm
